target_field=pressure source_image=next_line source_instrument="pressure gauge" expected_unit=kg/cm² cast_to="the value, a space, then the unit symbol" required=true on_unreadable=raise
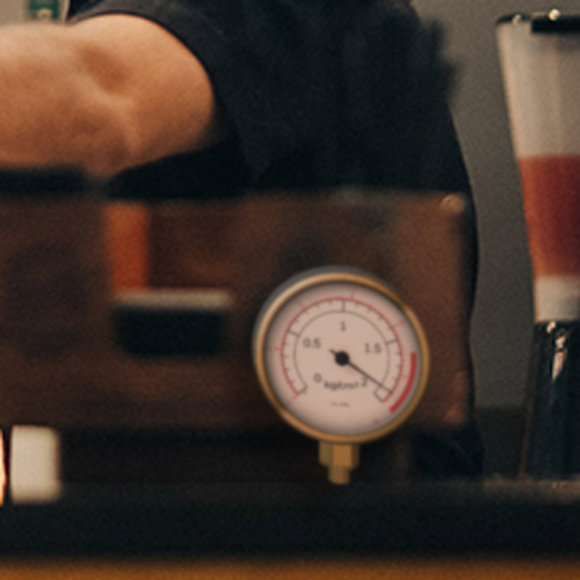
1.9 kg/cm²
